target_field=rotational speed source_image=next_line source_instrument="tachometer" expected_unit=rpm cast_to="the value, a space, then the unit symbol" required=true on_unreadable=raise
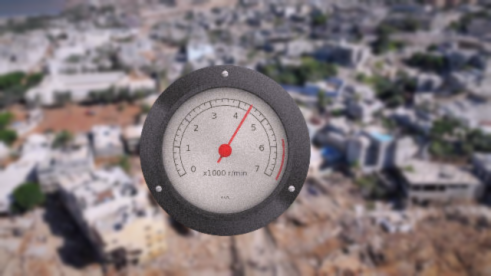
4400 rpm
